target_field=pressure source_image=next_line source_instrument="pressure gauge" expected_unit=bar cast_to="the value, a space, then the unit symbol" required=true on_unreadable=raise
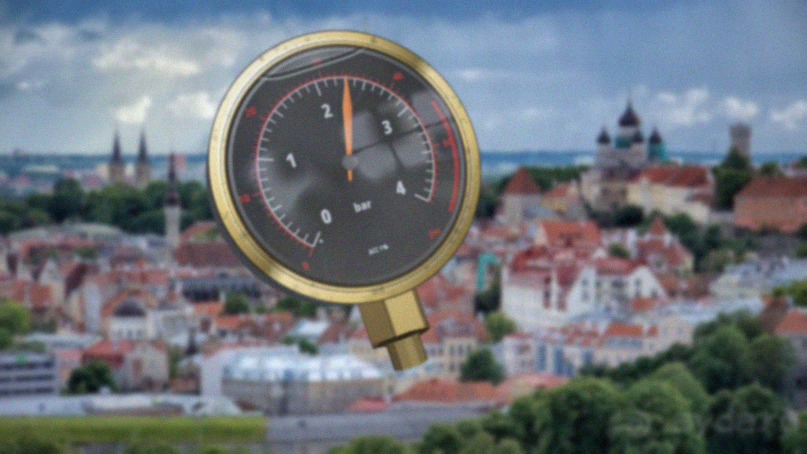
2.3 bar
